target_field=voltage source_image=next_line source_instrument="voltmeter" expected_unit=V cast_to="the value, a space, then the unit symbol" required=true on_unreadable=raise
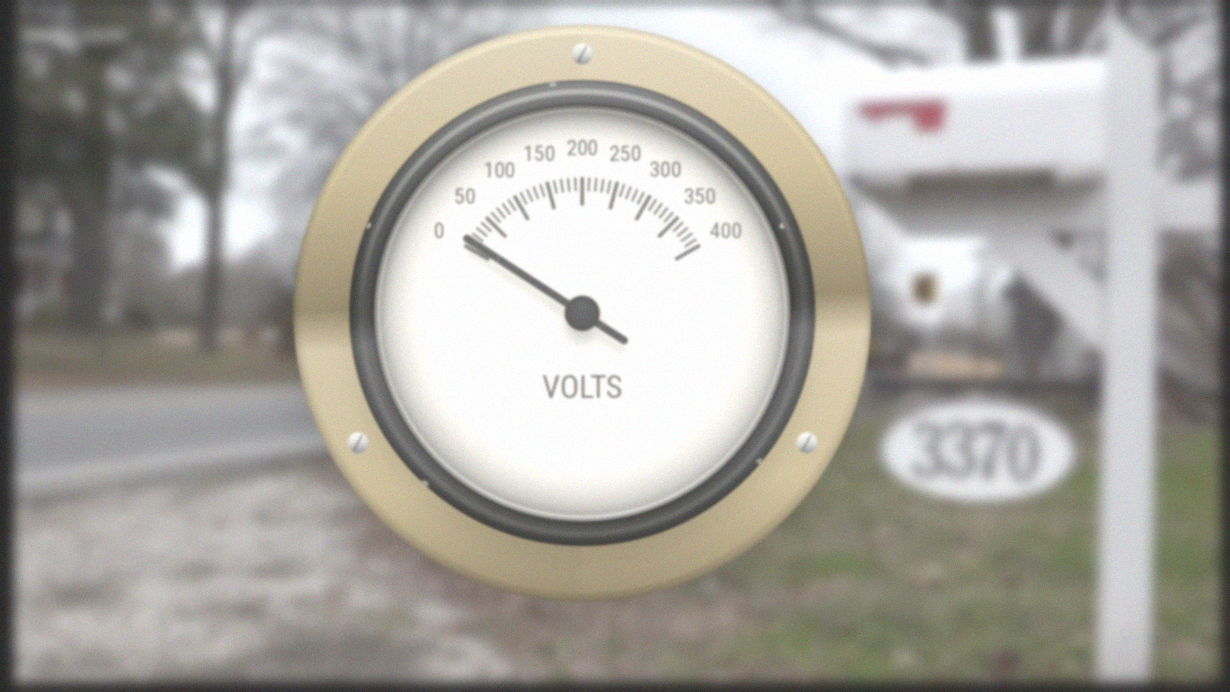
10 V
